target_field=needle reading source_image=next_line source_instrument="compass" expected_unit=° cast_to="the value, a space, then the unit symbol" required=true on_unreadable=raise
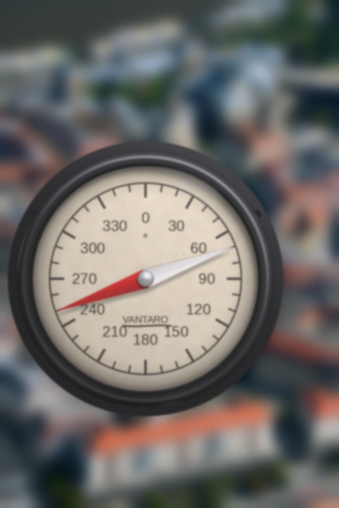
250 °
